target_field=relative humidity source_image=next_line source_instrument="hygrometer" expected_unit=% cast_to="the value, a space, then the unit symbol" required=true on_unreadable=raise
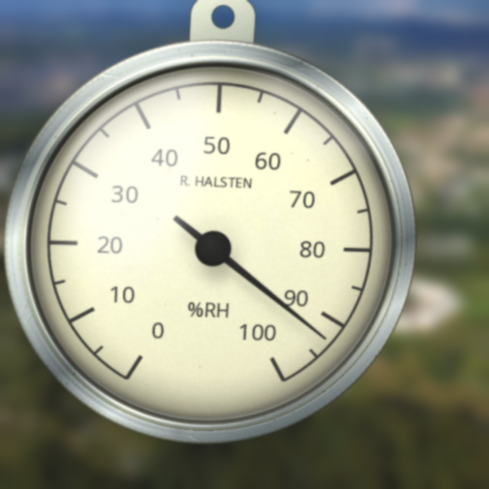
92.5 %
